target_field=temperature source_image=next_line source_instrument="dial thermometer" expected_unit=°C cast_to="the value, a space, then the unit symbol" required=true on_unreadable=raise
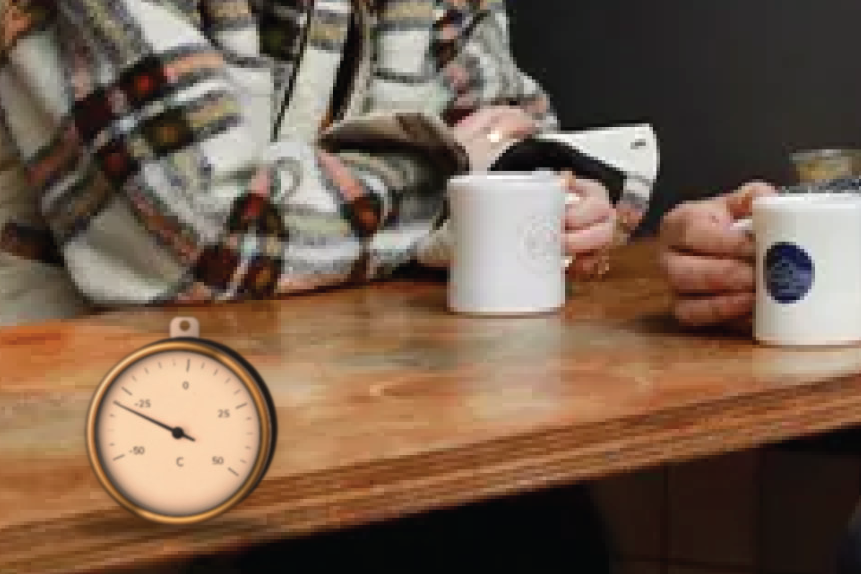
-30 °C
